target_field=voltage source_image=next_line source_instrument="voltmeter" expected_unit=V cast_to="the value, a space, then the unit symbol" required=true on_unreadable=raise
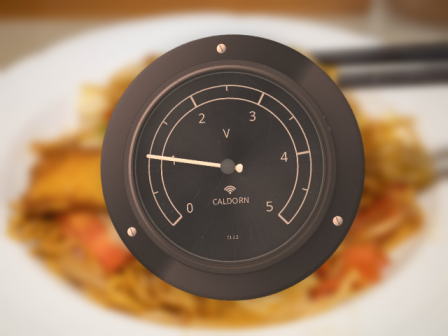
1 V
